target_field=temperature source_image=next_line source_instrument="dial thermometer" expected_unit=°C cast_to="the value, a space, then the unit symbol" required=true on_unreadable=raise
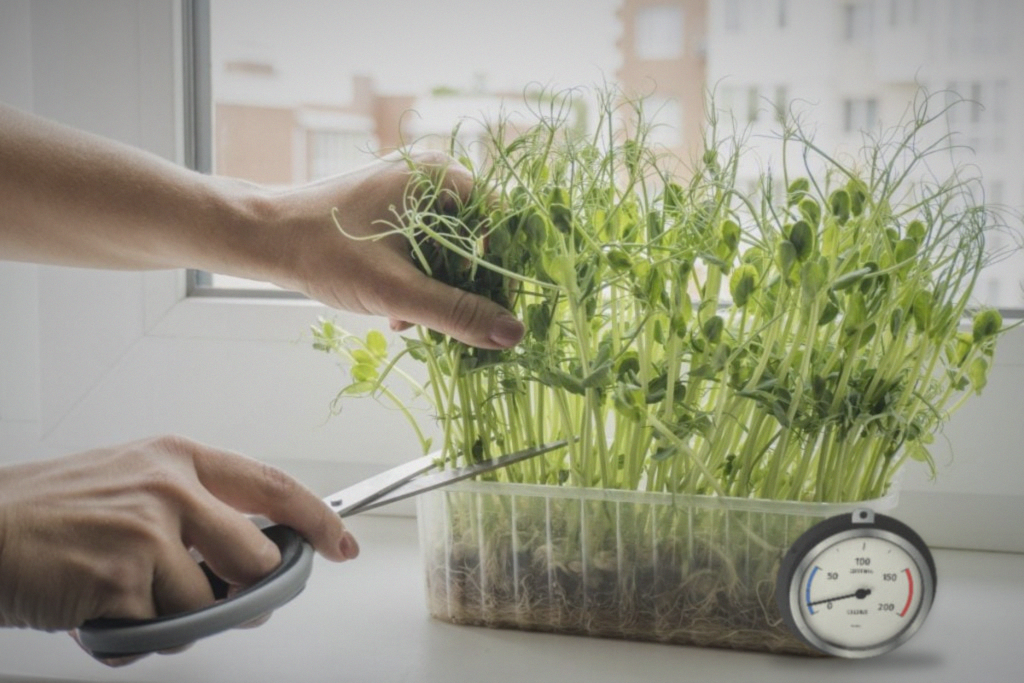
12.5 °C
